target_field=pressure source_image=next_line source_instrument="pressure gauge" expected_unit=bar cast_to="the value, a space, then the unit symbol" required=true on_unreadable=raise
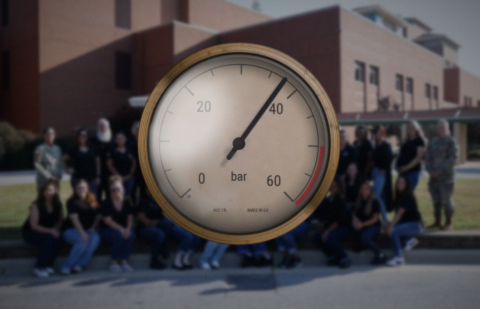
37.5 bar
